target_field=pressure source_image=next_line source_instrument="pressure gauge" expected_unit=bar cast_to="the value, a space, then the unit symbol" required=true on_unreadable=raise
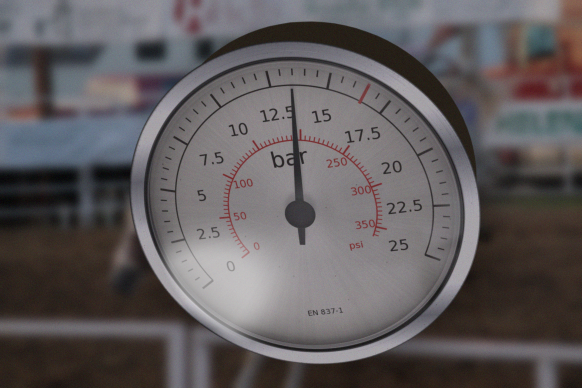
13.5 bar
